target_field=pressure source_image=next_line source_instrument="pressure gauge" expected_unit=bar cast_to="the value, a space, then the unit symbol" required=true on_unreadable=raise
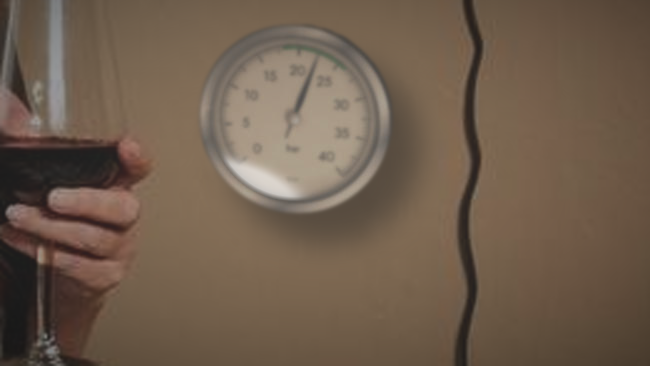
22.5 bar
